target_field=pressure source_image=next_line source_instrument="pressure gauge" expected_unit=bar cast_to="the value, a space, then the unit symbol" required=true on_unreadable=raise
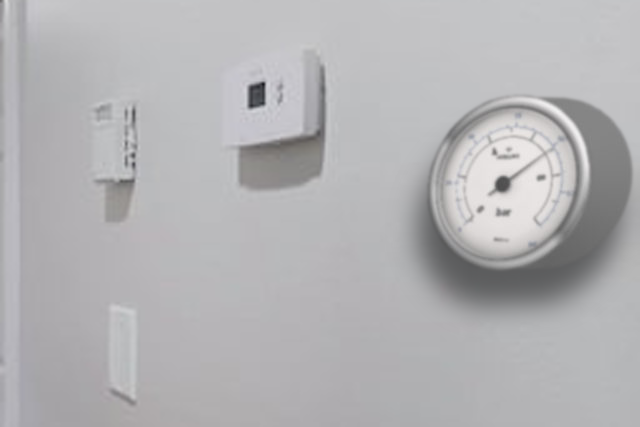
7 bar
